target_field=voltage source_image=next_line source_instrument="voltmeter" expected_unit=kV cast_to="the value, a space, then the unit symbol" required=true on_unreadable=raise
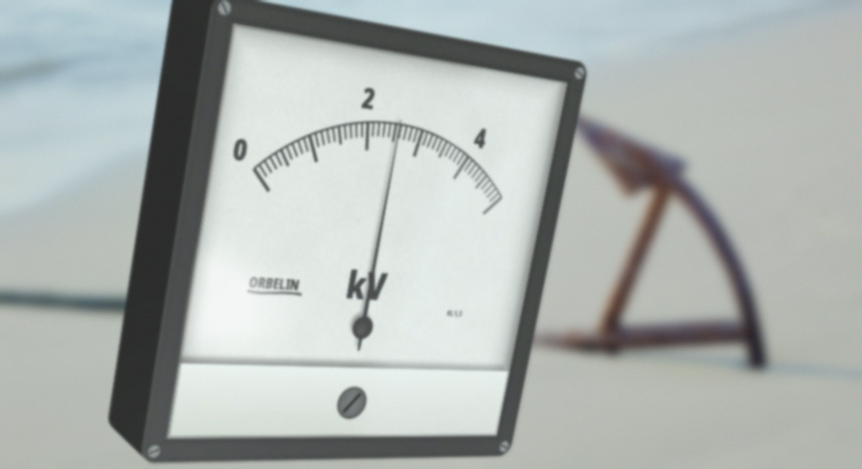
2.5 kV
